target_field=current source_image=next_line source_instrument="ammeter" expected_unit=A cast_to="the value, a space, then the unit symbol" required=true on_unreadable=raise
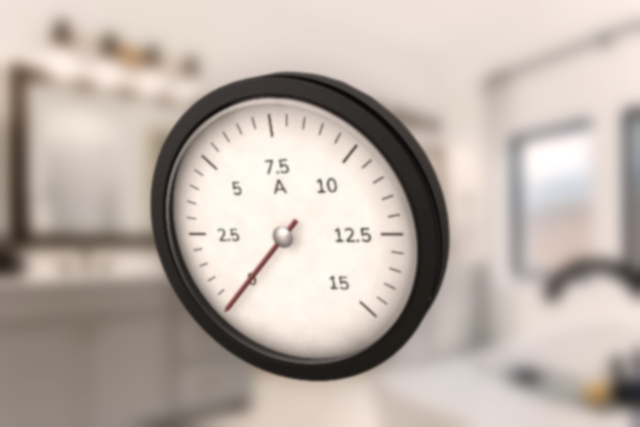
0 A
